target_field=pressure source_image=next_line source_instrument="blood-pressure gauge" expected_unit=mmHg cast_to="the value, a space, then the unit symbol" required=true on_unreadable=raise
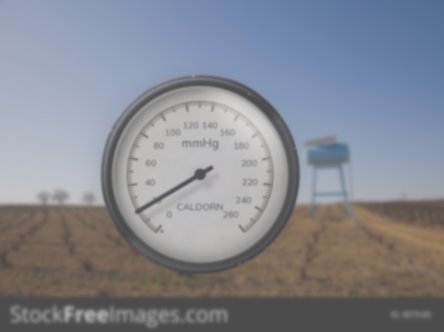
20 mmHg
